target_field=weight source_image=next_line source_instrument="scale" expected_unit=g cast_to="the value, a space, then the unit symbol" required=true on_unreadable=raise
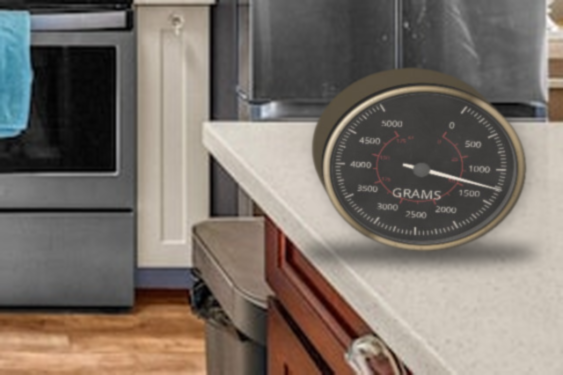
1250 g
